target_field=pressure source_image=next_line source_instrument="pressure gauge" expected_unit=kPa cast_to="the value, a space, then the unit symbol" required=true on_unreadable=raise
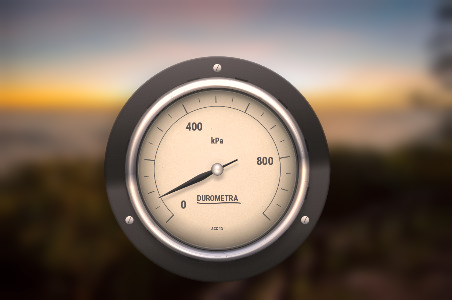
75 kPa
